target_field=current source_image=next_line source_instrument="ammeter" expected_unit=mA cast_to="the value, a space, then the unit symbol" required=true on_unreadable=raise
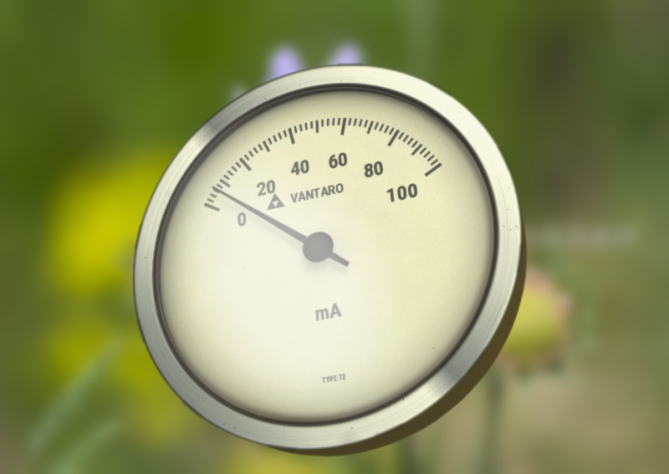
6 mA
